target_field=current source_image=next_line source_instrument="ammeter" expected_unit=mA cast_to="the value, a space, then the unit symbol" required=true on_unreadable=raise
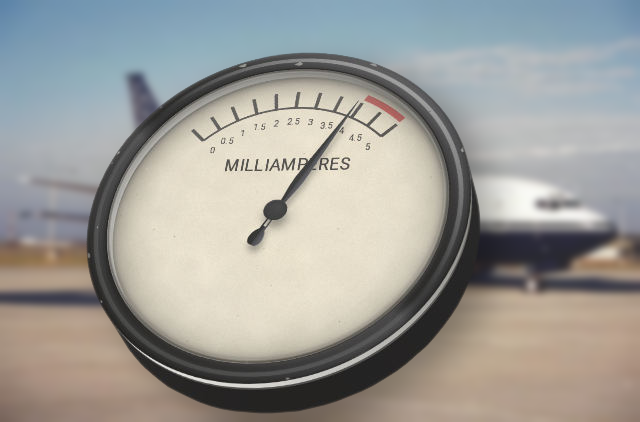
4 mA
